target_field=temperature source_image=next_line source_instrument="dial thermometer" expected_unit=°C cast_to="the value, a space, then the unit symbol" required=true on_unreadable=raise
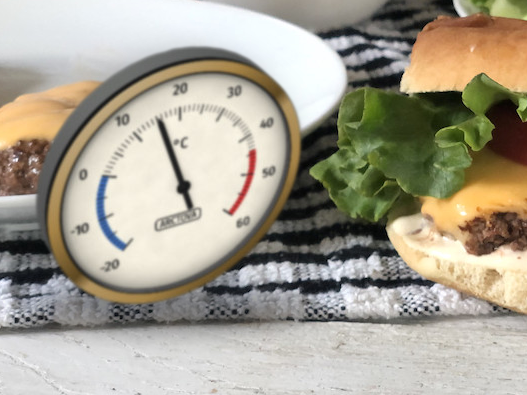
15 °C
